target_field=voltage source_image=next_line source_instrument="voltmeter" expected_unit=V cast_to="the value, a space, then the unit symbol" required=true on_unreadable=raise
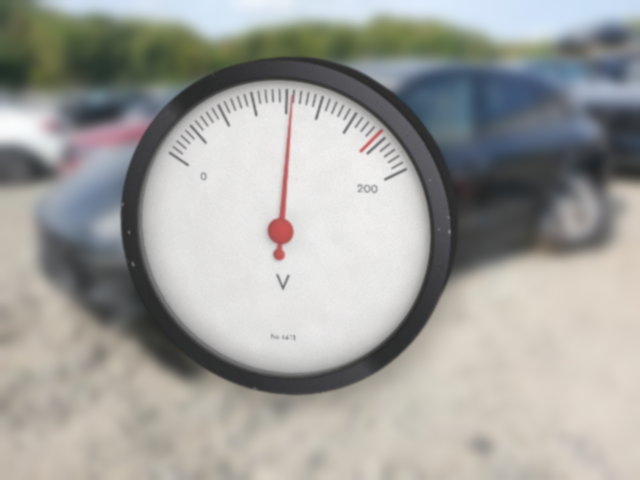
105 V
